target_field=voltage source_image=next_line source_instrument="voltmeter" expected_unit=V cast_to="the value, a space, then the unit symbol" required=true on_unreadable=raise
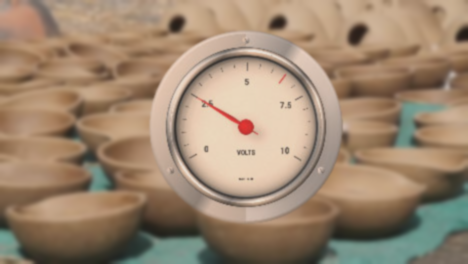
2.5 V
